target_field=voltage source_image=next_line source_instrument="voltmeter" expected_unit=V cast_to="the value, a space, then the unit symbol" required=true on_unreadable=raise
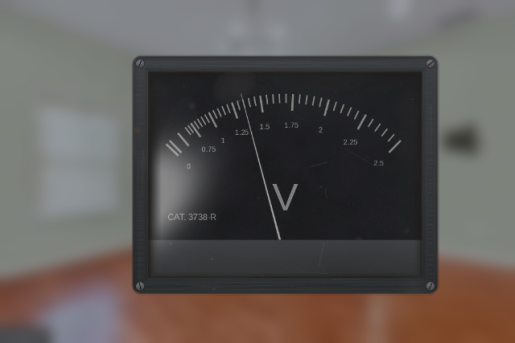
1.35 V
